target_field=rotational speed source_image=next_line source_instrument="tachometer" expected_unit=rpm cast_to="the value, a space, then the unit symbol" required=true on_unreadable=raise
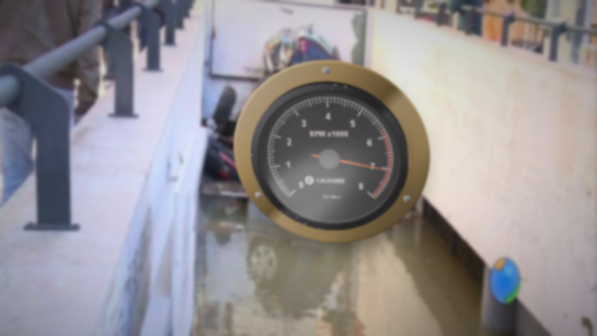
7000 rpm
